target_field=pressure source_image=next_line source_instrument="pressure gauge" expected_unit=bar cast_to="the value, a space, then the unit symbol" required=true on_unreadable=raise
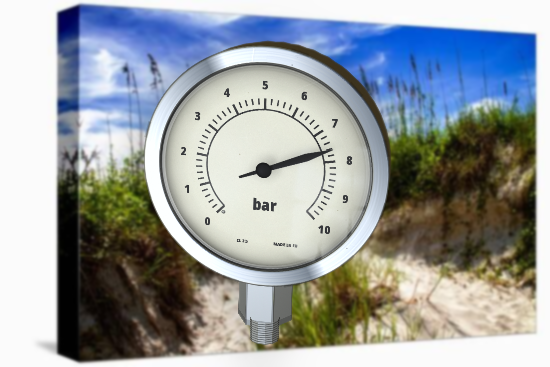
7.6 bar
